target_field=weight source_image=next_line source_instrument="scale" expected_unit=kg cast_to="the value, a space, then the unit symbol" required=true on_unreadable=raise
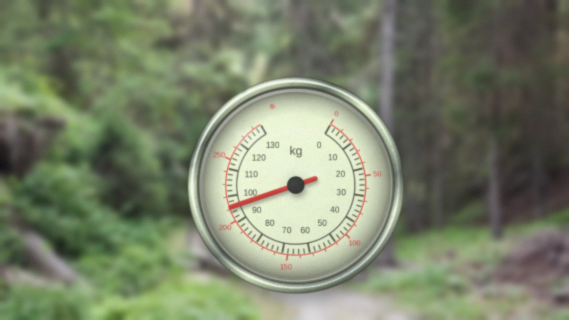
96 kg
